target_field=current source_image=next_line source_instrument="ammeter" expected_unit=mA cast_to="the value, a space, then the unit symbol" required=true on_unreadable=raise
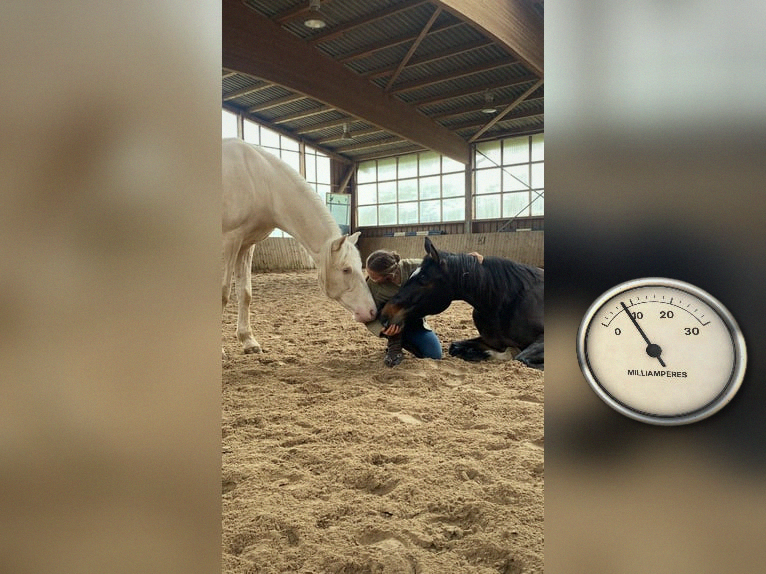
8 mA
